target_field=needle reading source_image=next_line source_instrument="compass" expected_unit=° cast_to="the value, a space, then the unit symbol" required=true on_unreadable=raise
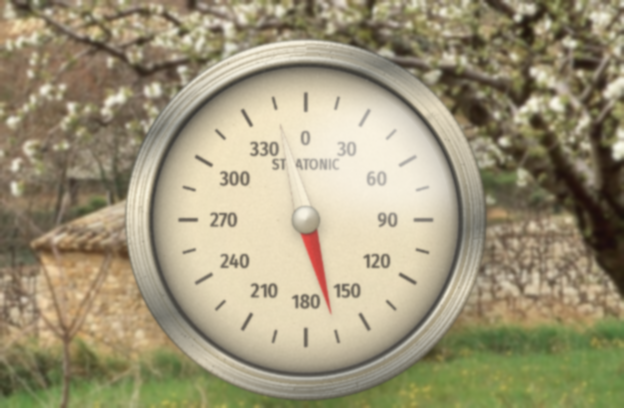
165 °
